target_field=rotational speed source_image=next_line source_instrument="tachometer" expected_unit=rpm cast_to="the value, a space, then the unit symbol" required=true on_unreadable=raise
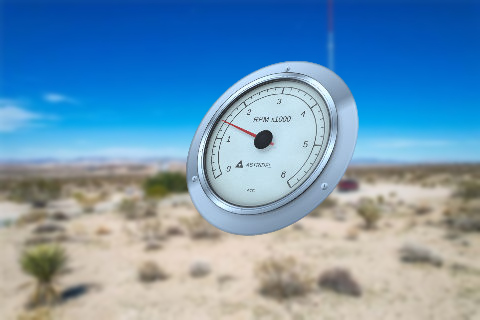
1400 rpm
